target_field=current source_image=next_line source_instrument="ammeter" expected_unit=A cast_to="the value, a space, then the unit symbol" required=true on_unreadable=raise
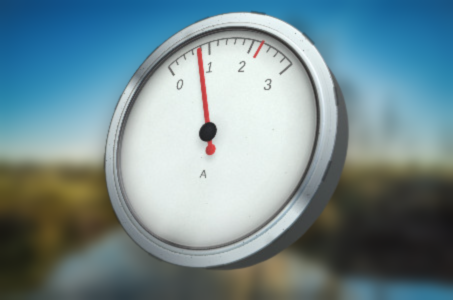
0.8 A
